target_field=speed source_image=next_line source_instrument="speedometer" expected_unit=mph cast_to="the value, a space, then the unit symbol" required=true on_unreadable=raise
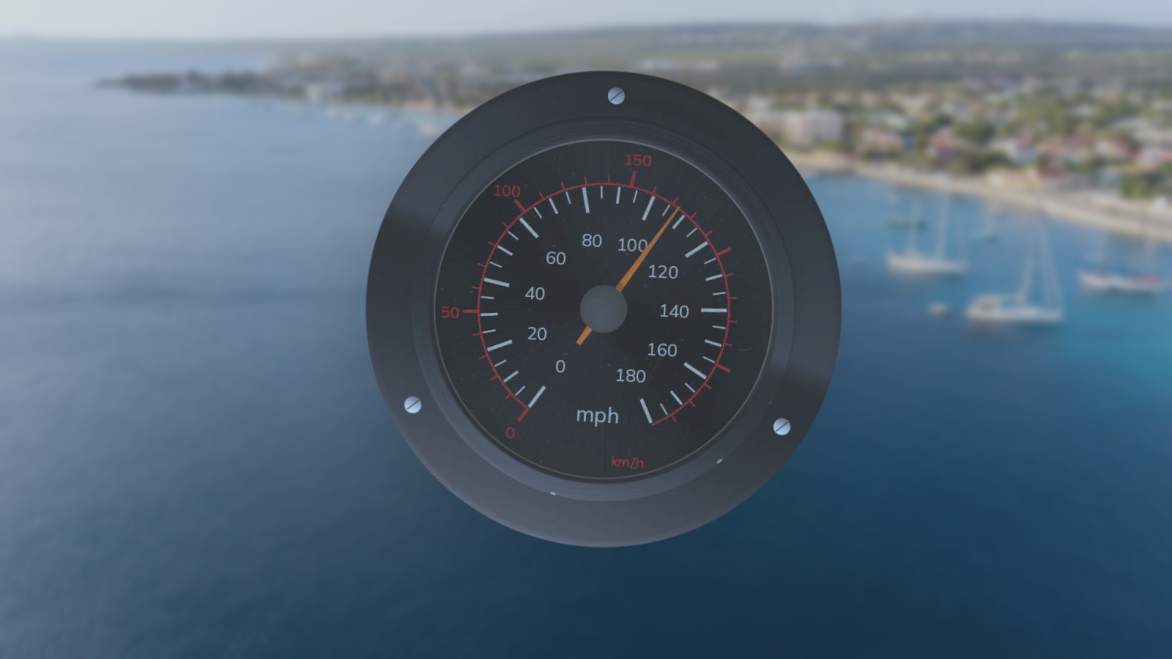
107.5 mph
